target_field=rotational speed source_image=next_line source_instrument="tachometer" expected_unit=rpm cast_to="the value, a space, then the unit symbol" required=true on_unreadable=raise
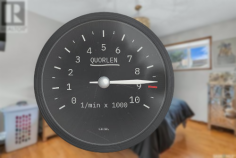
8750 rpm
